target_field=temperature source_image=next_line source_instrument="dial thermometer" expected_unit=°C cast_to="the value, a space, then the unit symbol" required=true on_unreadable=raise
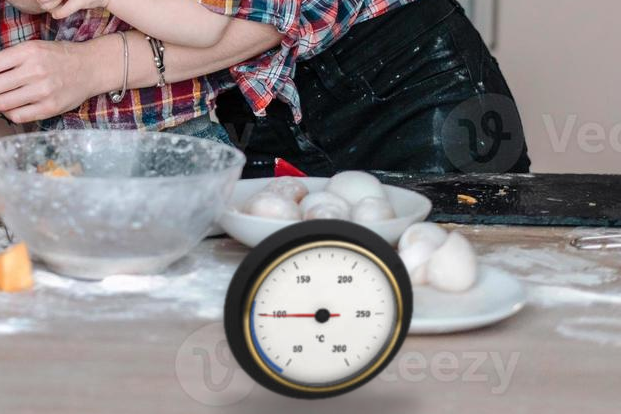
100 °C
